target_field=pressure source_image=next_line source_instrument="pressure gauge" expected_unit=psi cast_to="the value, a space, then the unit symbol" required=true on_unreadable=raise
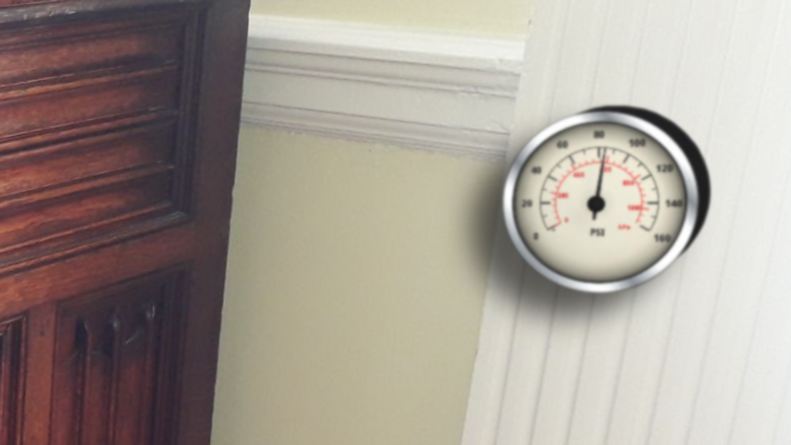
85 psi
